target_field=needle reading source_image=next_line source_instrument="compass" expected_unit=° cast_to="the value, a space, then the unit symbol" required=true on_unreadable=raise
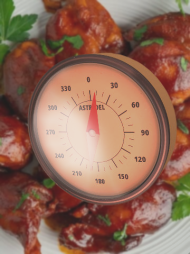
10 °
